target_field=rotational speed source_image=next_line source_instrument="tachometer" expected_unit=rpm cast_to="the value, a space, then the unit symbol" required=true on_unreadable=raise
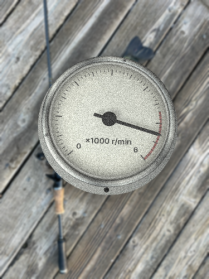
5300 rpm
